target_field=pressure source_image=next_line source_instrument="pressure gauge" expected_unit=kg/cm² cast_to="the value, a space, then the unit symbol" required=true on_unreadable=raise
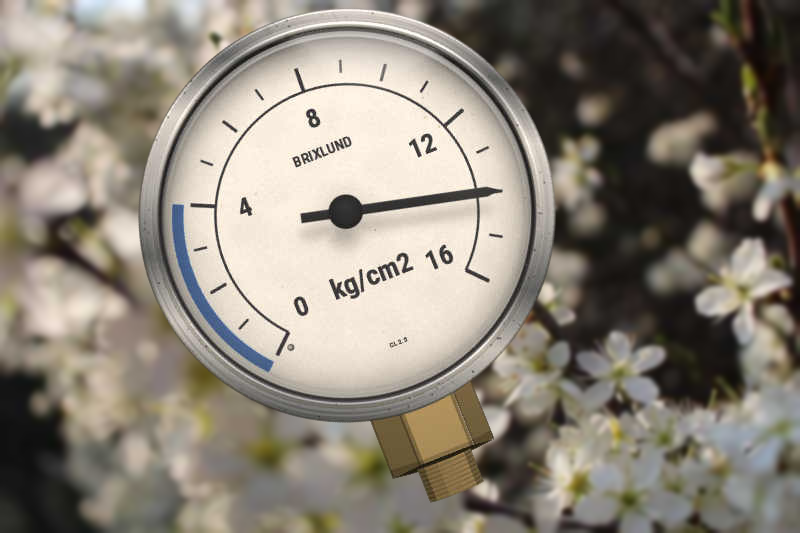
14 kg/cm²
